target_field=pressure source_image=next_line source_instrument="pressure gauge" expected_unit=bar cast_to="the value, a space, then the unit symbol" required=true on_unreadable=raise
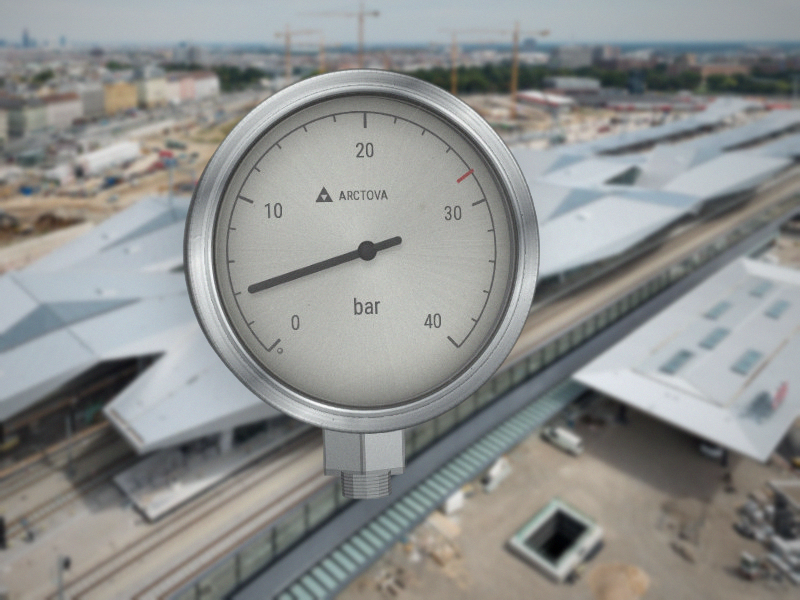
4 bar
